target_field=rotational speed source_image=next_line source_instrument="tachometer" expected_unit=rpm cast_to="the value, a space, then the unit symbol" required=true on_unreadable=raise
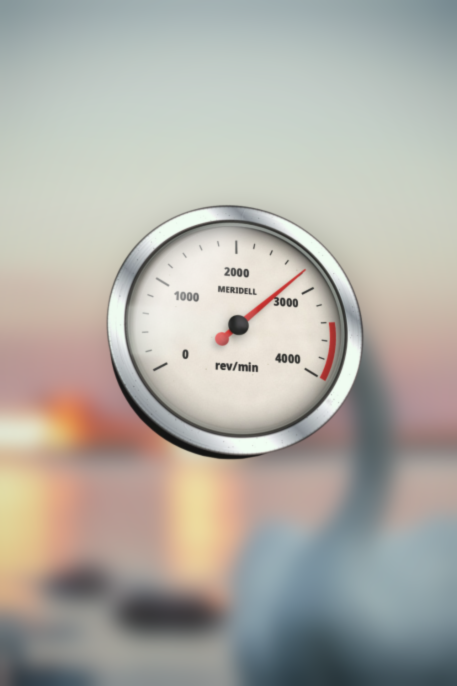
2800 rpm
